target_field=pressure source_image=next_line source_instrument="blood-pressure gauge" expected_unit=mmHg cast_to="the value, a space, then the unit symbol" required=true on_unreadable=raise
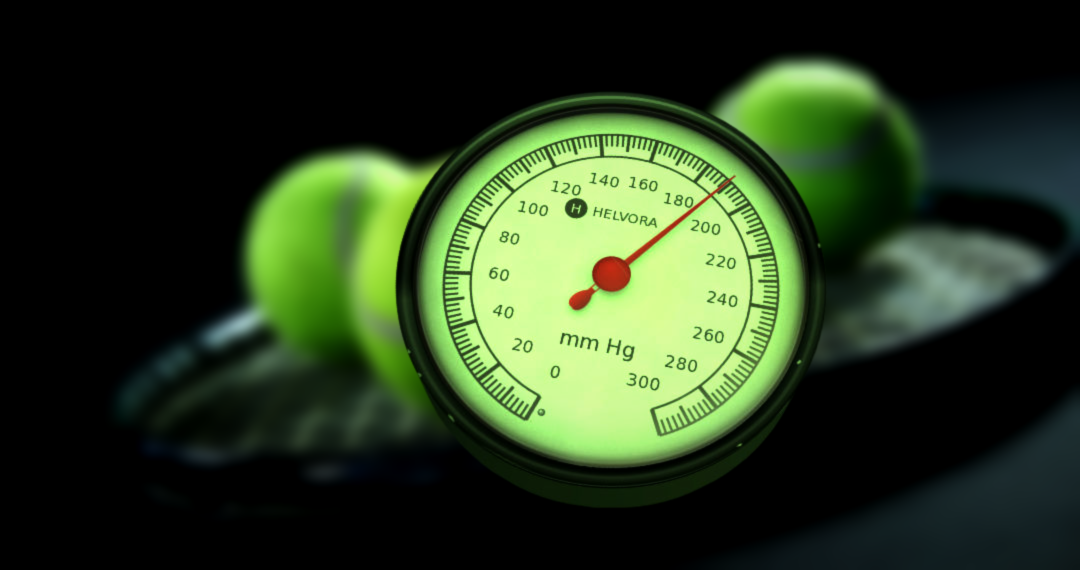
190 mmHg
